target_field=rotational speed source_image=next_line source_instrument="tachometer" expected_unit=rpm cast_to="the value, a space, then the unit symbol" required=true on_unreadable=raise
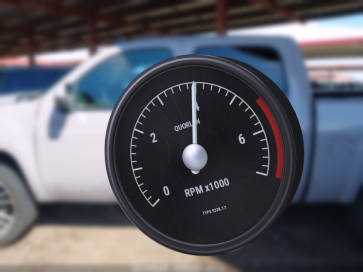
4000 rpm
